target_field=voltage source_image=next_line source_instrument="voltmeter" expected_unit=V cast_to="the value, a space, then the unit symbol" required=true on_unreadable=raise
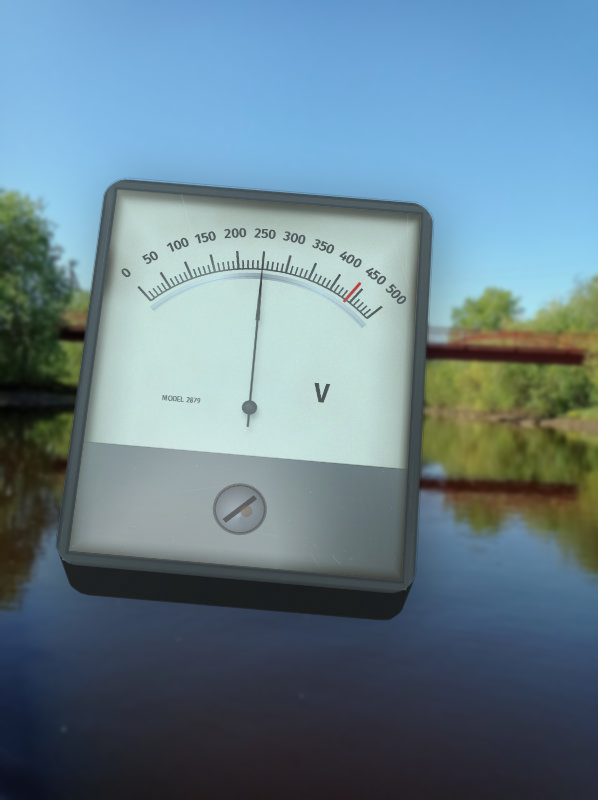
250 V
